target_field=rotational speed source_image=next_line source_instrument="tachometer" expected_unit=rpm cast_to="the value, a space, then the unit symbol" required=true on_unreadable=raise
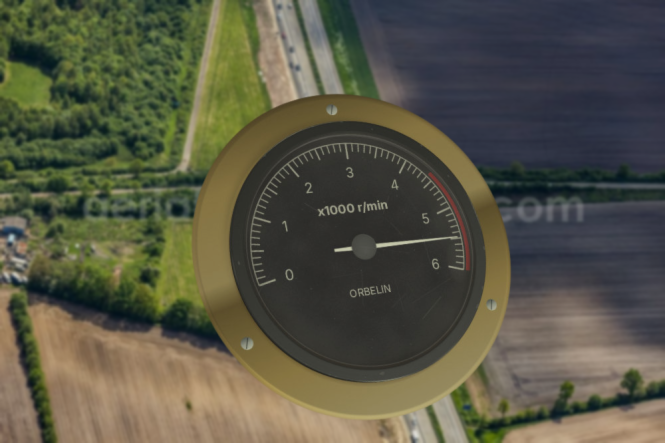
5500 rpm
